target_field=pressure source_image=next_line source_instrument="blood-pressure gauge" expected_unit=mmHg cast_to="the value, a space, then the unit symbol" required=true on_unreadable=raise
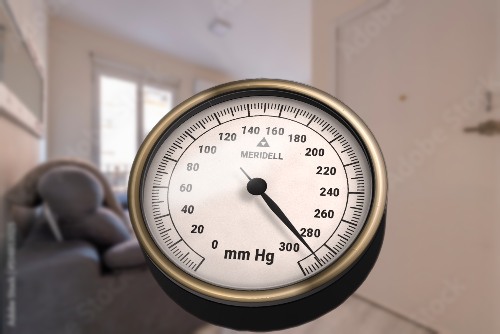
290 mmHg
